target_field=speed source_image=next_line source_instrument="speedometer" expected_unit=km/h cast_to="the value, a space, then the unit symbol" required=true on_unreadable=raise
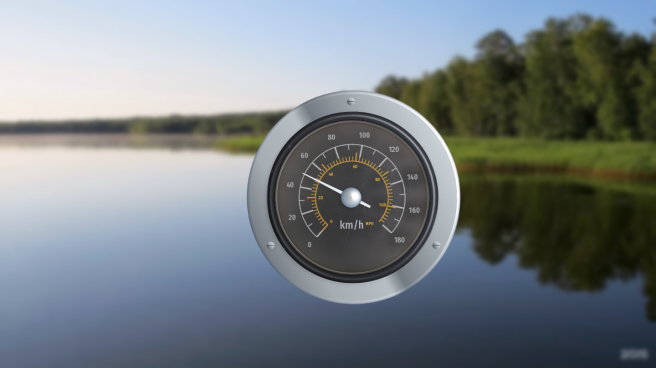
50 km/h
